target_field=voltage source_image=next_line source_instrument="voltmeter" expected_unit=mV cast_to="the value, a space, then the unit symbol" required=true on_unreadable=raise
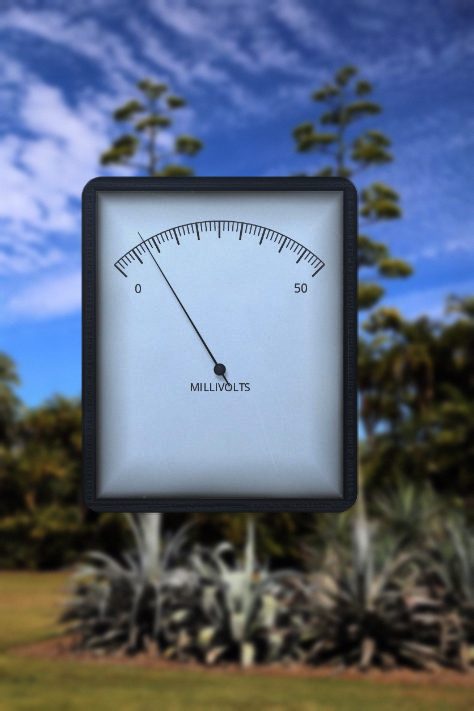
8 mV
